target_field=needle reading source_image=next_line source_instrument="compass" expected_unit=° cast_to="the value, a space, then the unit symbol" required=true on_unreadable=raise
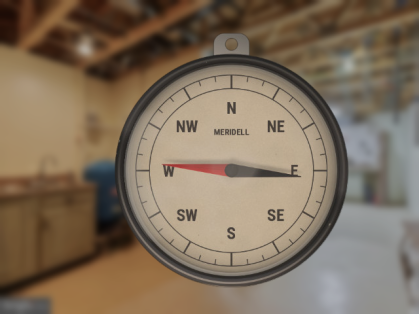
275 °
